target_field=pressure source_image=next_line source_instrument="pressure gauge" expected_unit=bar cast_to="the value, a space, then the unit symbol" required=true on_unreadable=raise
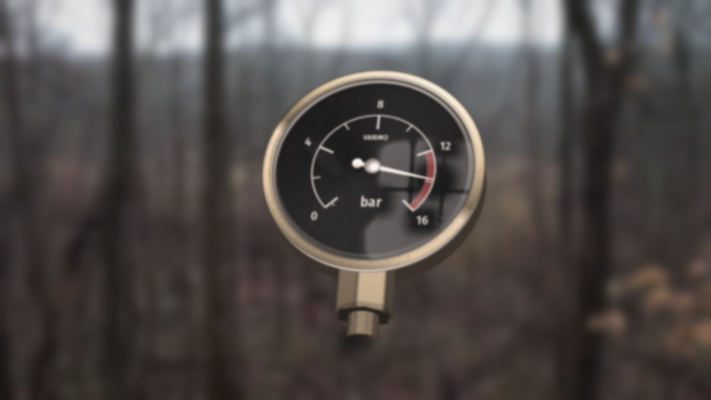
14 bar
